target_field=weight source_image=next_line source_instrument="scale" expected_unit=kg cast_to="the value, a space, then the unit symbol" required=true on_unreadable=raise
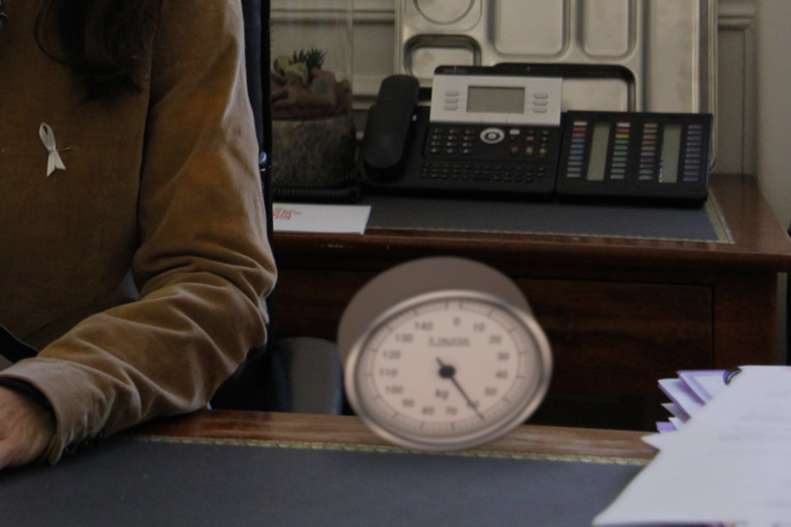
60 kg
